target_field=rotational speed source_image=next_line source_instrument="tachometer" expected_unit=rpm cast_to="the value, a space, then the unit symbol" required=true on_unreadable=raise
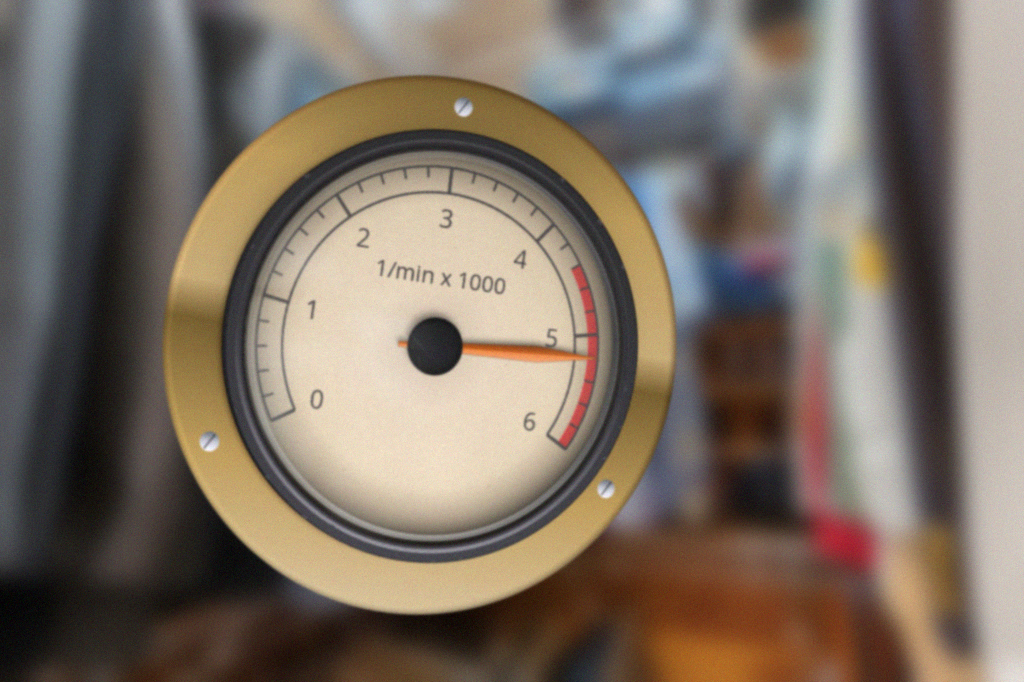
5200 rpm
